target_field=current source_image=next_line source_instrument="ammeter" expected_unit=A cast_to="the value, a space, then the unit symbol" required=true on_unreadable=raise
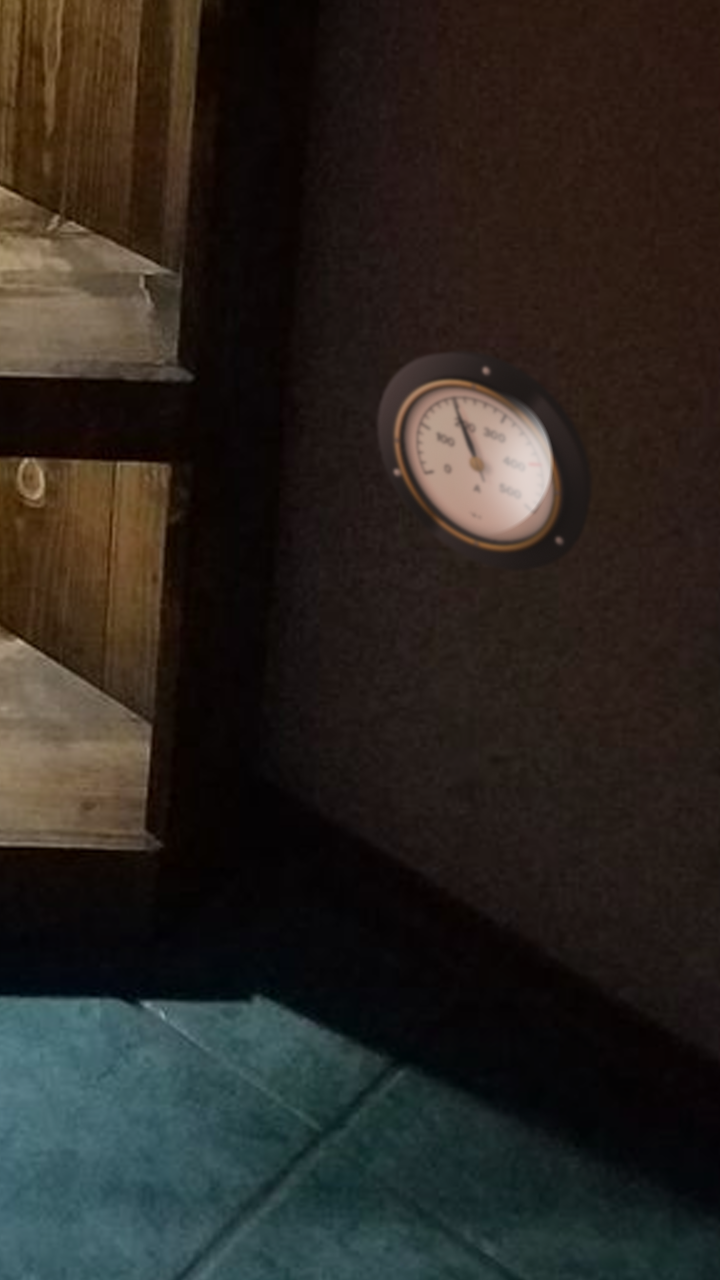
200 A
